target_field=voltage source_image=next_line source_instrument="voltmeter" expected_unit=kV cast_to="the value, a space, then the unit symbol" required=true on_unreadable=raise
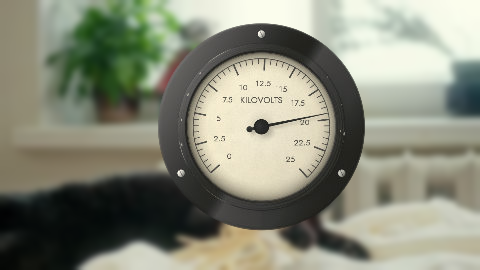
19.5 kV
